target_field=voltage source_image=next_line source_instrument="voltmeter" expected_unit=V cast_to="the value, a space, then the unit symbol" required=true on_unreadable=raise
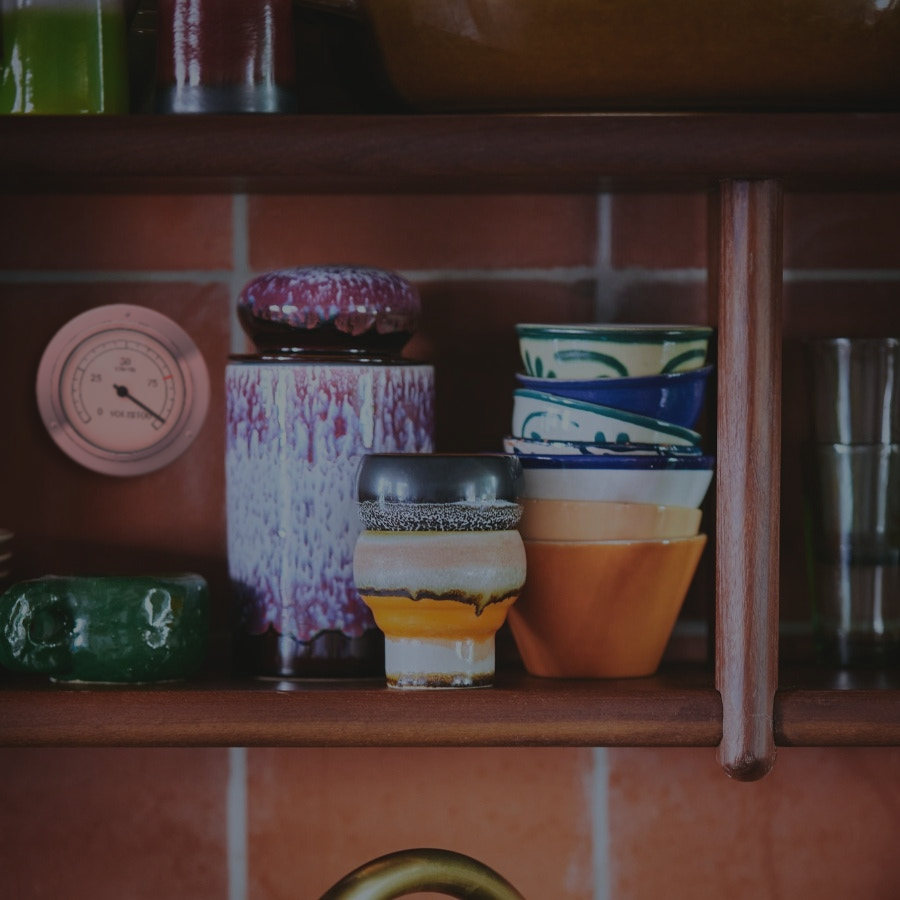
95 V
